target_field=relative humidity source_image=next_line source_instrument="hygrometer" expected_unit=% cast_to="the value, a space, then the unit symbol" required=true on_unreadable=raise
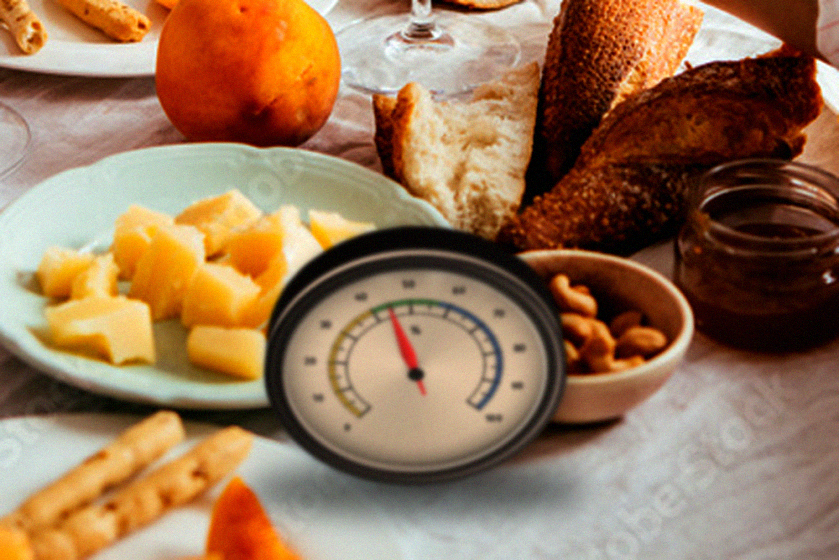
45 %
